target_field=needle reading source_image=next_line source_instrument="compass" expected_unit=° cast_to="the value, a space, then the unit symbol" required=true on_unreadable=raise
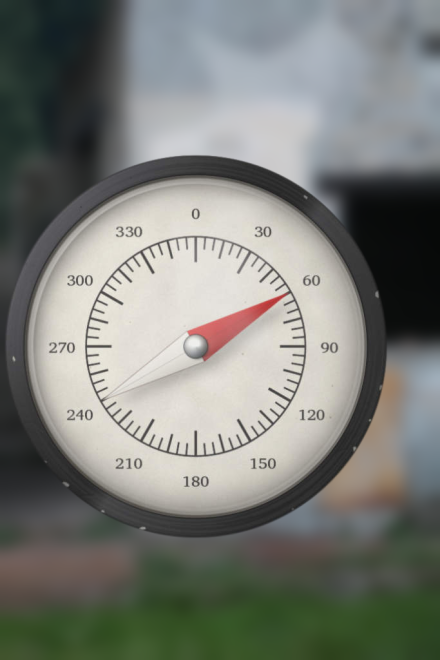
60 °
